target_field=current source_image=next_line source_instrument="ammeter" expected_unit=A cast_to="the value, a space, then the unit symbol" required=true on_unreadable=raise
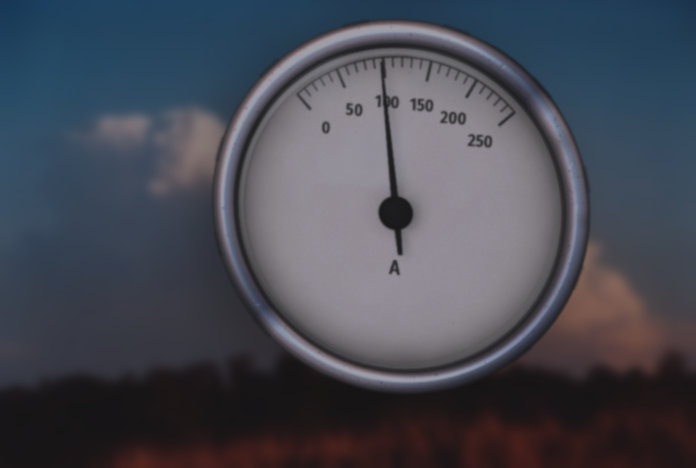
100 A
